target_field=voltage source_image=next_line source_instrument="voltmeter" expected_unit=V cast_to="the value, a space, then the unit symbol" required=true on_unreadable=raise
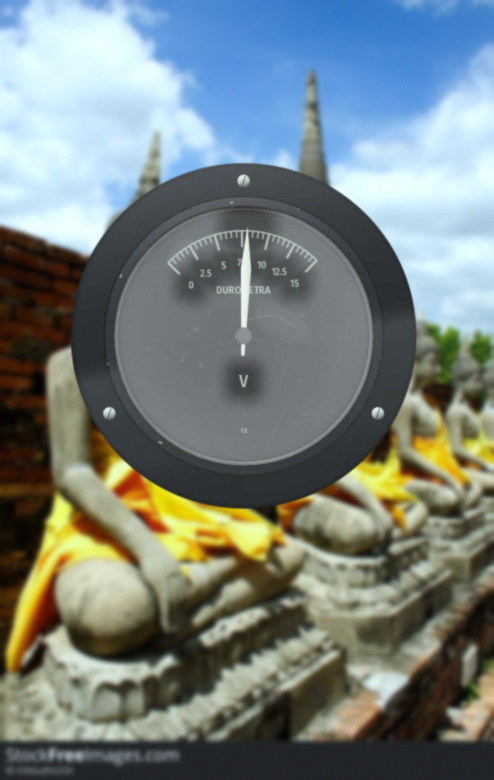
8 V
